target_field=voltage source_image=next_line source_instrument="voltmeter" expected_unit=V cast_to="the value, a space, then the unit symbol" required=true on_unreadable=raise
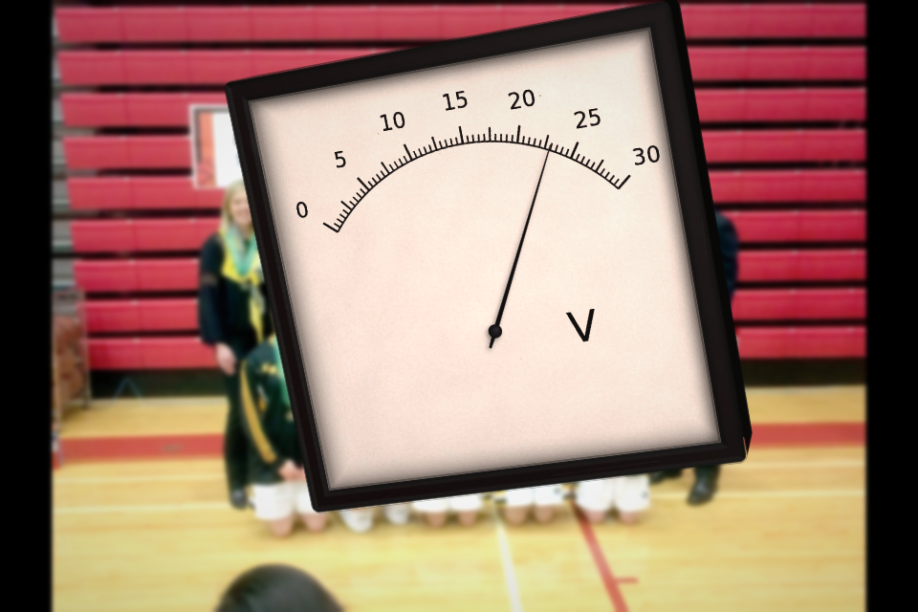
23 V
